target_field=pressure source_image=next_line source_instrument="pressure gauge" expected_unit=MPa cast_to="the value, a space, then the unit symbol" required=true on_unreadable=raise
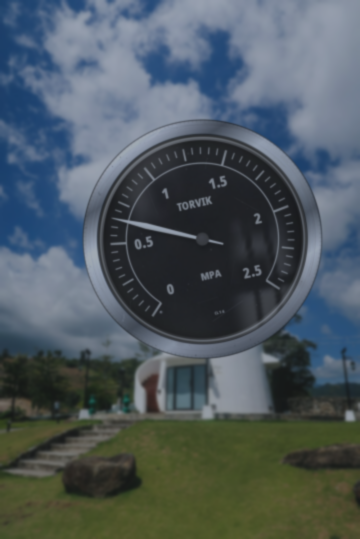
0.65 MPa
